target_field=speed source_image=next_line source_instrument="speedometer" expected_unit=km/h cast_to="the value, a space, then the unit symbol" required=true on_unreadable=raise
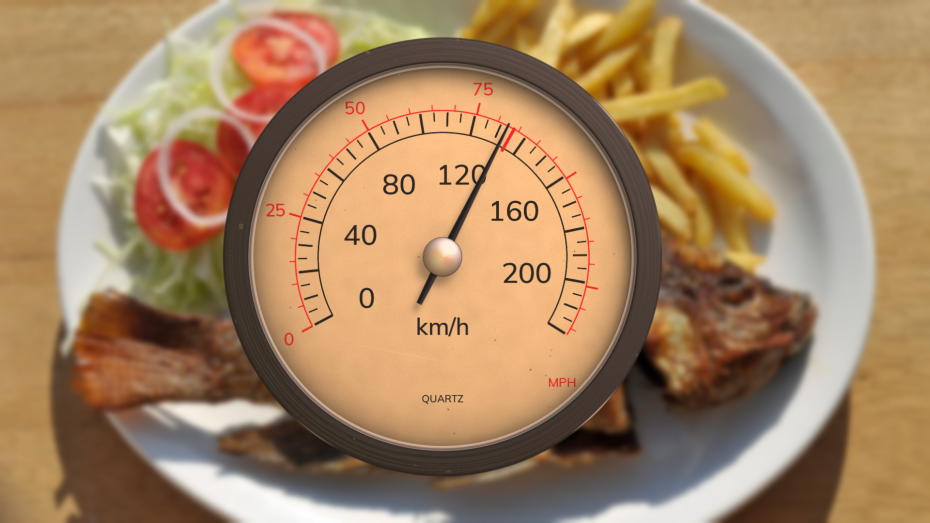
132.5 km/h
